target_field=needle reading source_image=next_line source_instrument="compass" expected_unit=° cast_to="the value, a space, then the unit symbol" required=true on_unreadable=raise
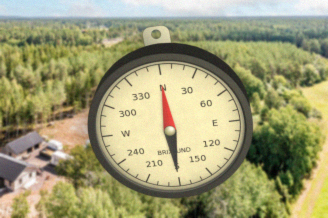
0 °
